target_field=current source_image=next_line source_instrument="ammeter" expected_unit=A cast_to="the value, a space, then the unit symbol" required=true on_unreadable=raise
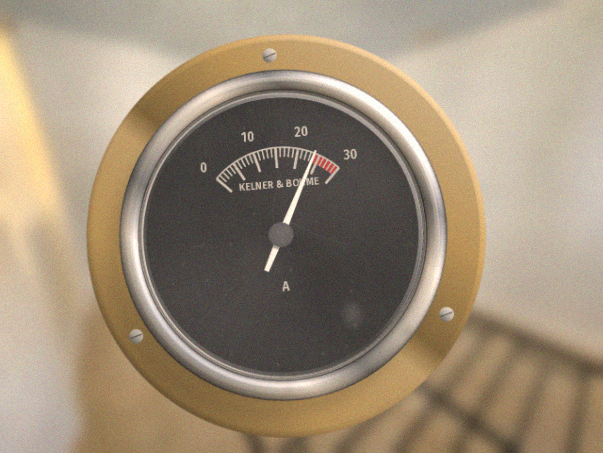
24 A
